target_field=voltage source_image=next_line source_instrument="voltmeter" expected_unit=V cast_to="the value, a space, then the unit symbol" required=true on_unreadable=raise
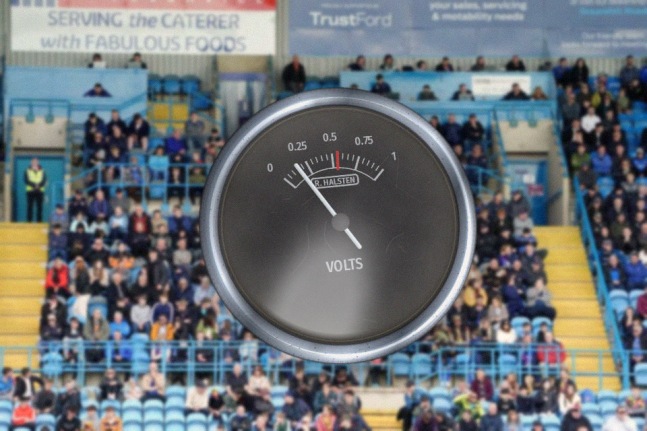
0.15 V
